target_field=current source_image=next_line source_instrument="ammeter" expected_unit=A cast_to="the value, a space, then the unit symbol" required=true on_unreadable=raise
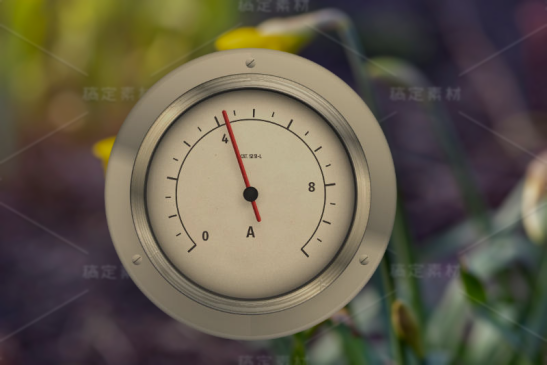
4.25 A
